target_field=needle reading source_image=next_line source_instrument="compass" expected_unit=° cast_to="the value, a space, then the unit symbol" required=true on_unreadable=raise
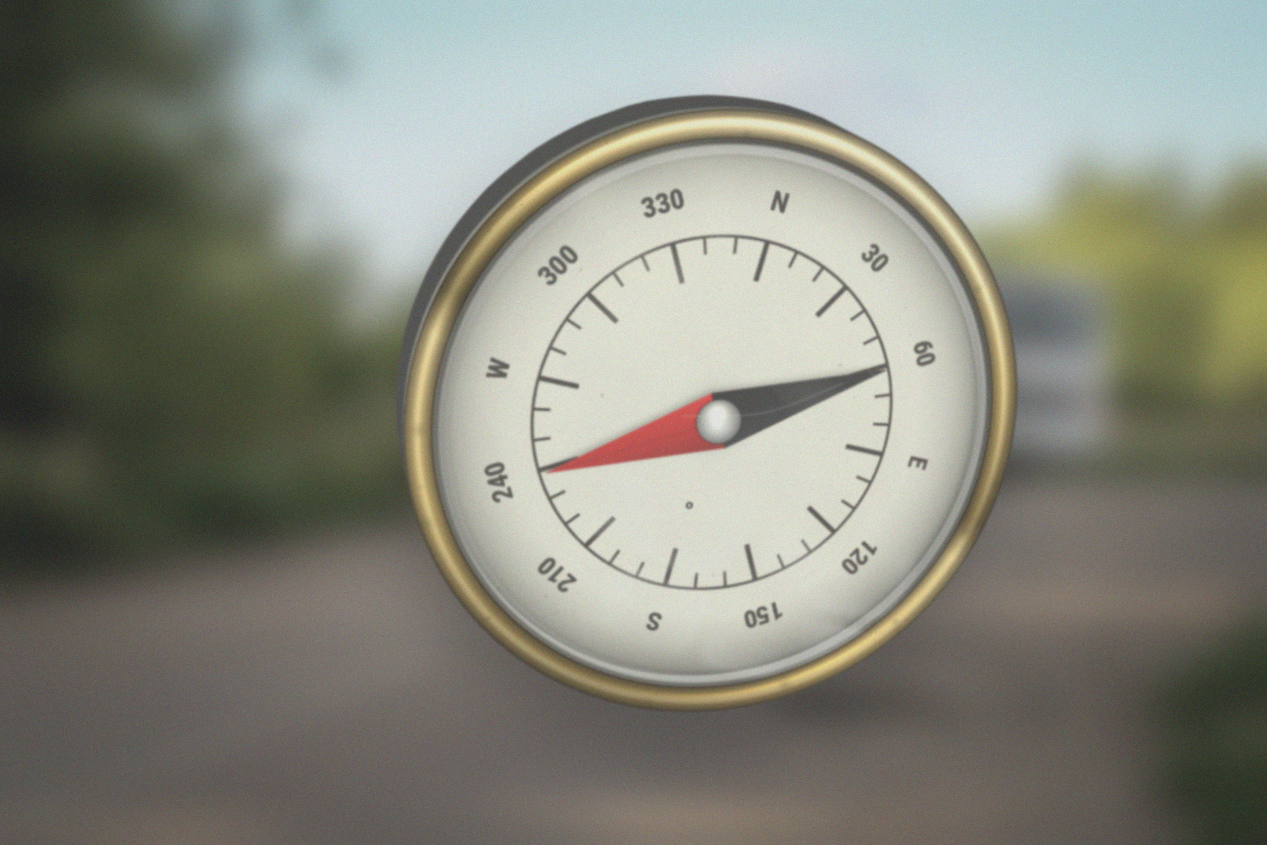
240 °
